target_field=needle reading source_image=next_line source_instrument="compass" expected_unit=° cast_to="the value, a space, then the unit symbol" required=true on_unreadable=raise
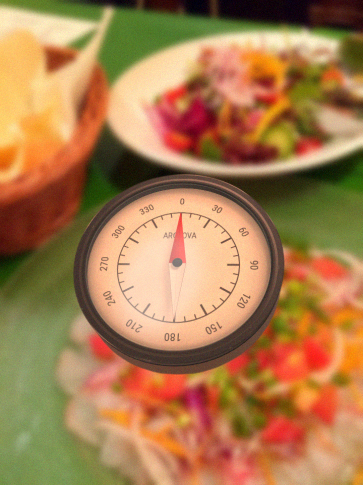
0 °
